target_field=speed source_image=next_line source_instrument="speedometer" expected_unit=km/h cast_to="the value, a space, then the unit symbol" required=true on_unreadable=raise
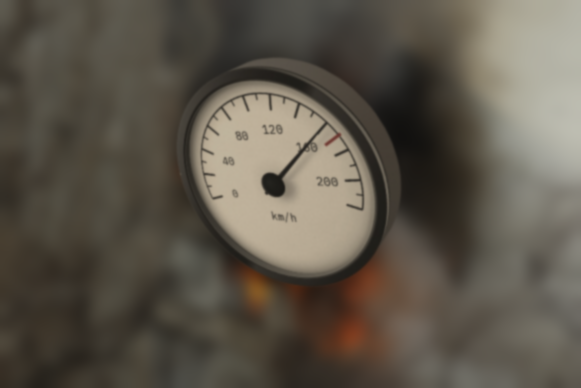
160 km/h
